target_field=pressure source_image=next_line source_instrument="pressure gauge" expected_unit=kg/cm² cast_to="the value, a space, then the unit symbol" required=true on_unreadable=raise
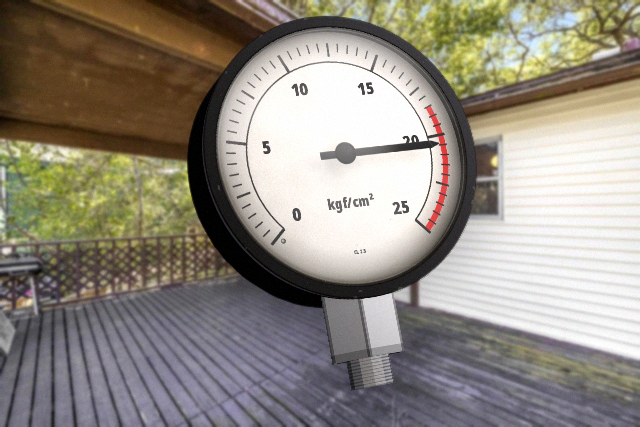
20.5 kg/cm²
